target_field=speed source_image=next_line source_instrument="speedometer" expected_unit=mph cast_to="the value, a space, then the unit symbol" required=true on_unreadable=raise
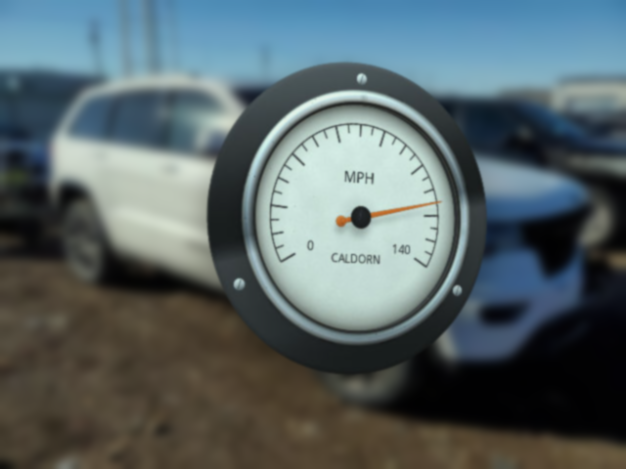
115 mph
